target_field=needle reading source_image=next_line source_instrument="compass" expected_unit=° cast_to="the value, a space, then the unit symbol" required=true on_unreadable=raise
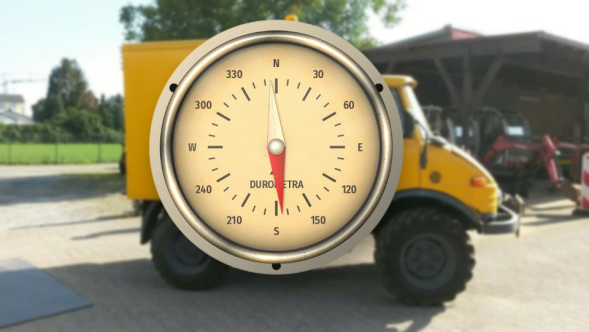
175 °
